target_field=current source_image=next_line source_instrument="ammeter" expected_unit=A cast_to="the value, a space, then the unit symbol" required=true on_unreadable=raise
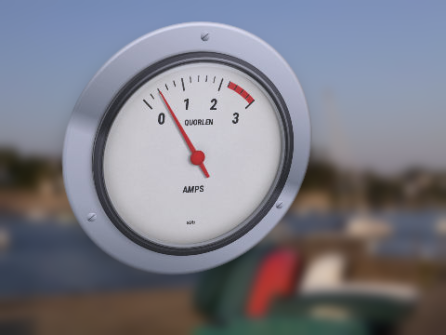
0.4 A
